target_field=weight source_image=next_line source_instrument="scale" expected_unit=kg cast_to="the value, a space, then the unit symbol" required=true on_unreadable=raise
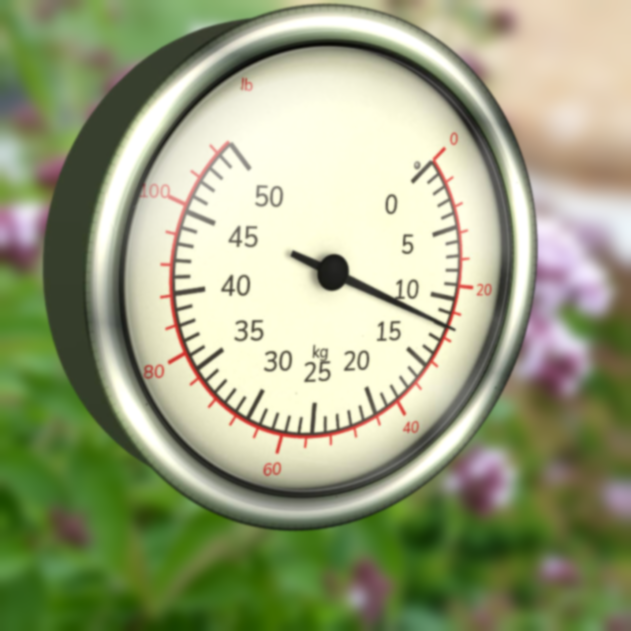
12 kg
